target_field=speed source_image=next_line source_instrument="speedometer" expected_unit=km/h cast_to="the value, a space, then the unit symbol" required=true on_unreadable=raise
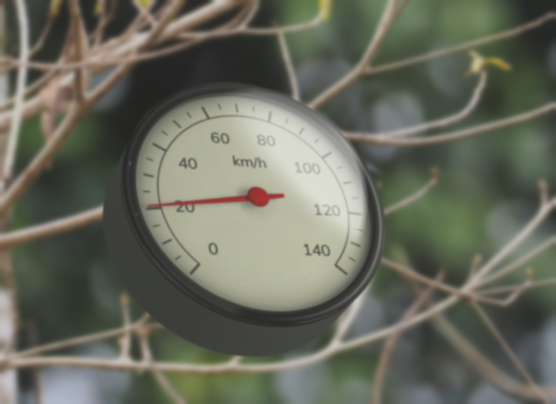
20 km/h
